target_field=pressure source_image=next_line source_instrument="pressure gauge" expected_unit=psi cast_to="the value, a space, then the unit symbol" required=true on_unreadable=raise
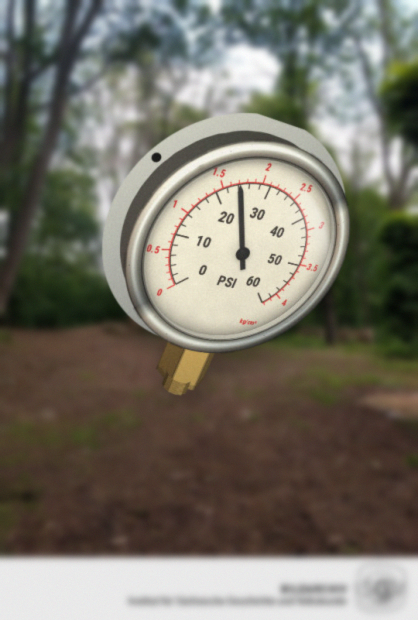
24 psi
